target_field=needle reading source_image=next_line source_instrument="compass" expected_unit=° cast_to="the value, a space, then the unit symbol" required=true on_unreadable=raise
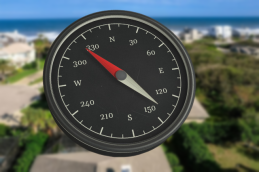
320 °
